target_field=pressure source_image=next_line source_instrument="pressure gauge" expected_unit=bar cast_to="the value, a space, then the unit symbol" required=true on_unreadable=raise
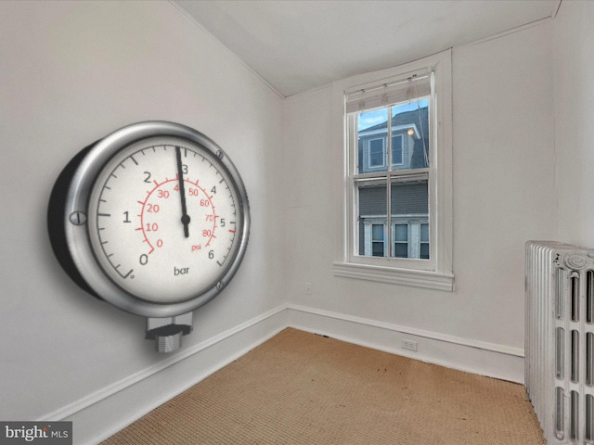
2.8 bar
